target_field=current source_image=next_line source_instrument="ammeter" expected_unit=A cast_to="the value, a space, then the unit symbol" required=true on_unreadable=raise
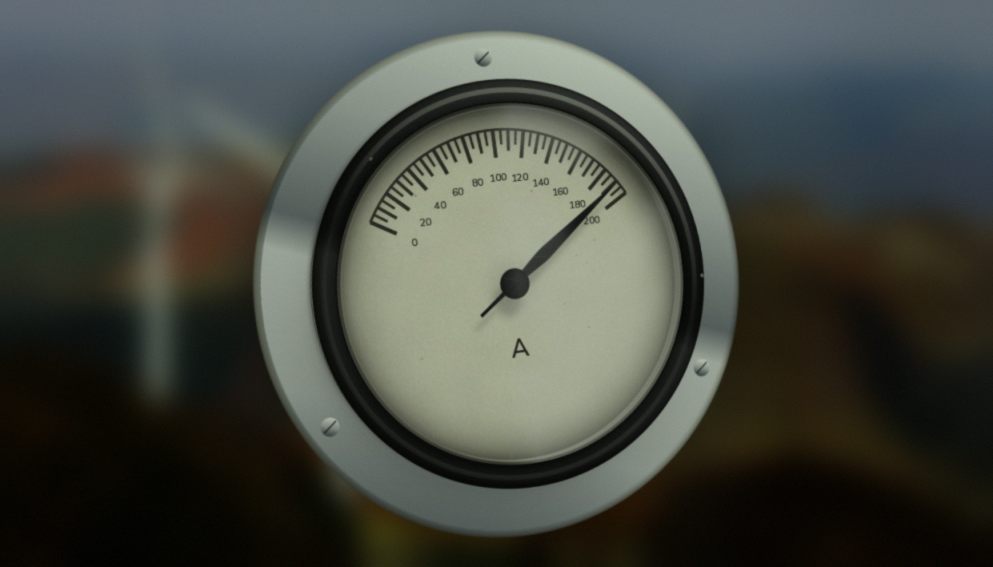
190 A
